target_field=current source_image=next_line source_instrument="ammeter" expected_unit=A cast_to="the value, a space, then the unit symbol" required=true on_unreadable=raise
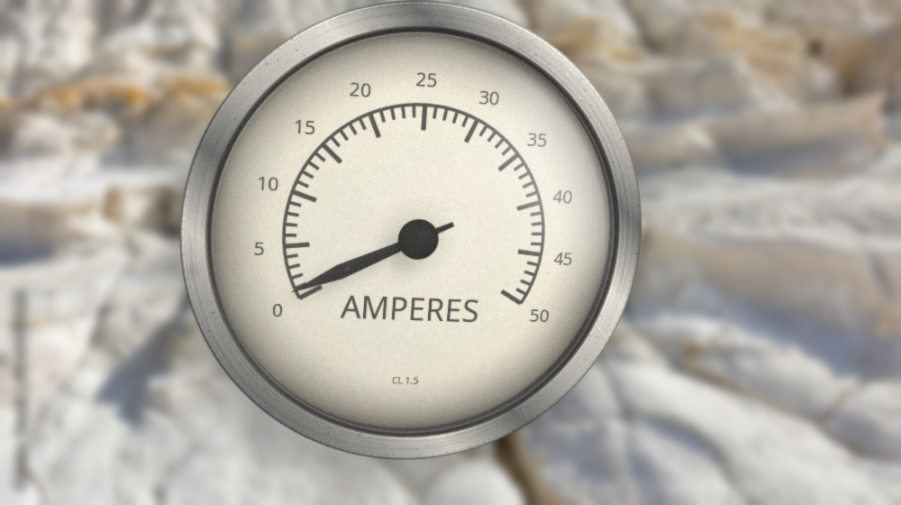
1 A
